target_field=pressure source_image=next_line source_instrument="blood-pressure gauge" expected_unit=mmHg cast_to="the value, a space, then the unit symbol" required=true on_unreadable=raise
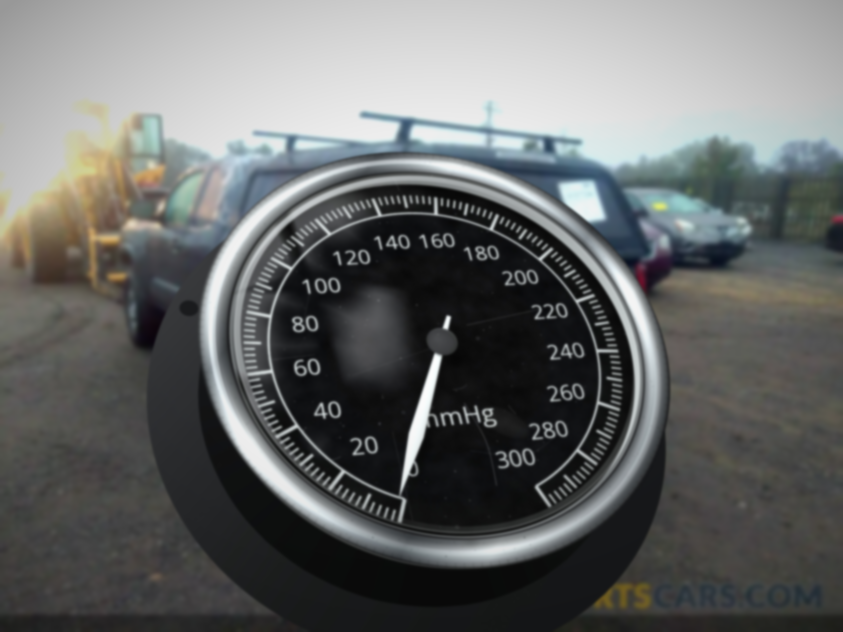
2 mmHg
